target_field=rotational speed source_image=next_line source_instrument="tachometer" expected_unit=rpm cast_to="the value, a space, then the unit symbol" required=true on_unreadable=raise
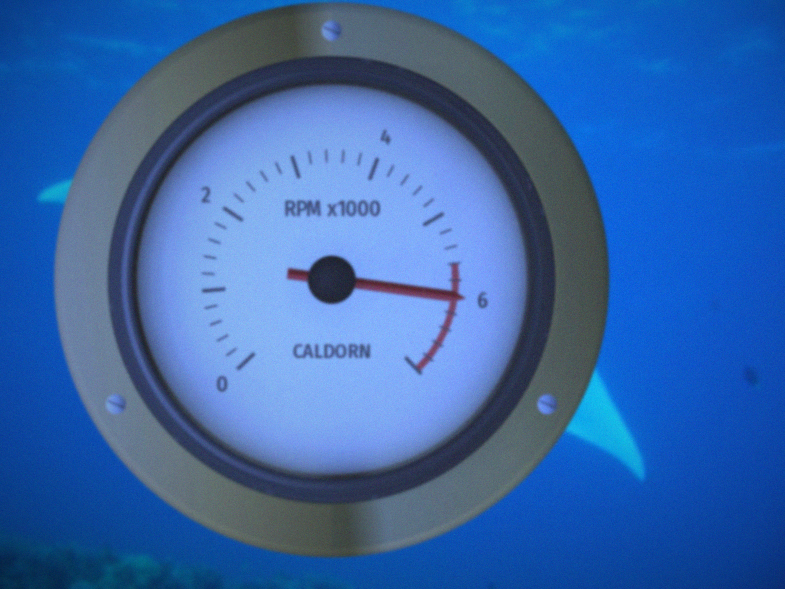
6000 rpm
